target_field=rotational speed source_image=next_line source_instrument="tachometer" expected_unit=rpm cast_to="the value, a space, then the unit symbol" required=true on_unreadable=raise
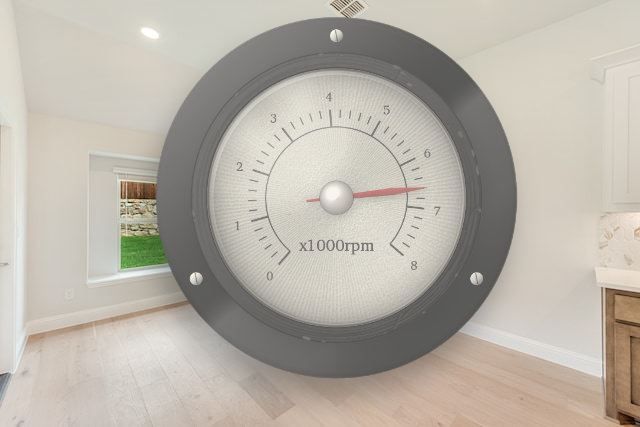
6600 rpm
